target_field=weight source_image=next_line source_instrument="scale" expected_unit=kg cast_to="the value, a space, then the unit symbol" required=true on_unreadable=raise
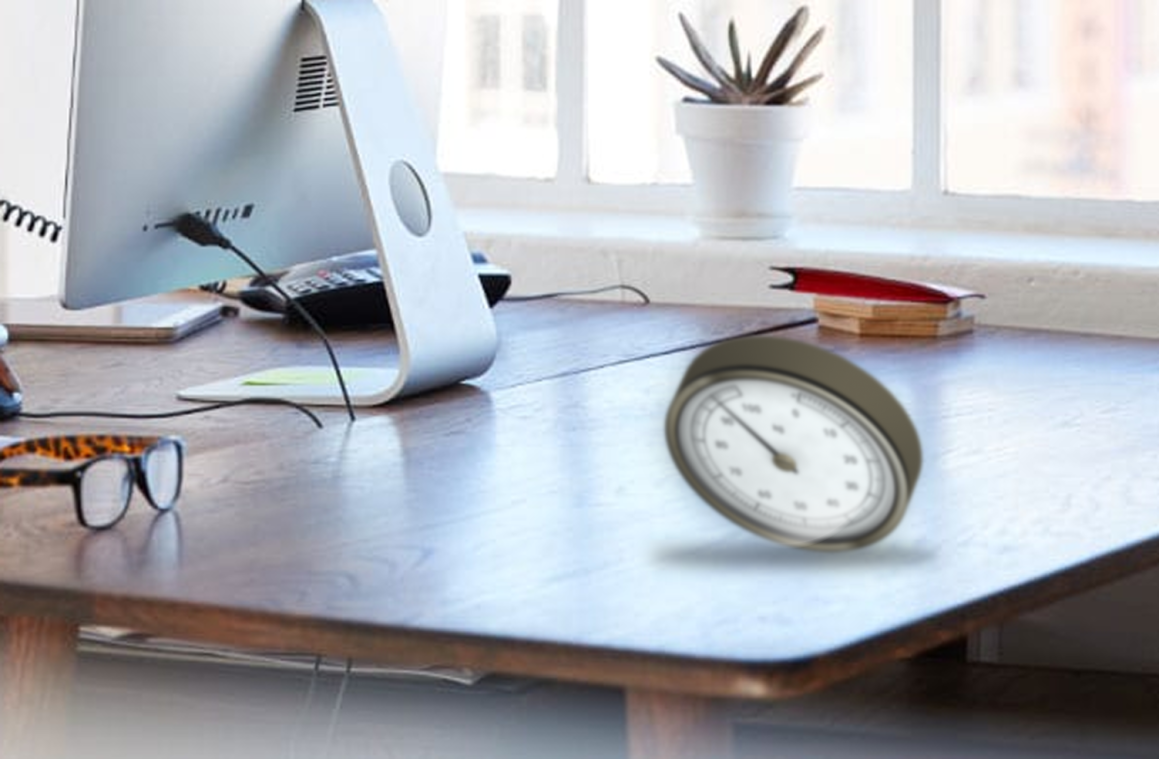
95 kg
